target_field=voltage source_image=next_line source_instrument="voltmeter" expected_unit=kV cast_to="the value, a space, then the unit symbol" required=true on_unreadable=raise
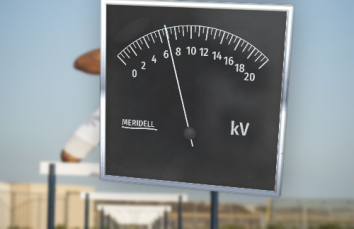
7 kV
